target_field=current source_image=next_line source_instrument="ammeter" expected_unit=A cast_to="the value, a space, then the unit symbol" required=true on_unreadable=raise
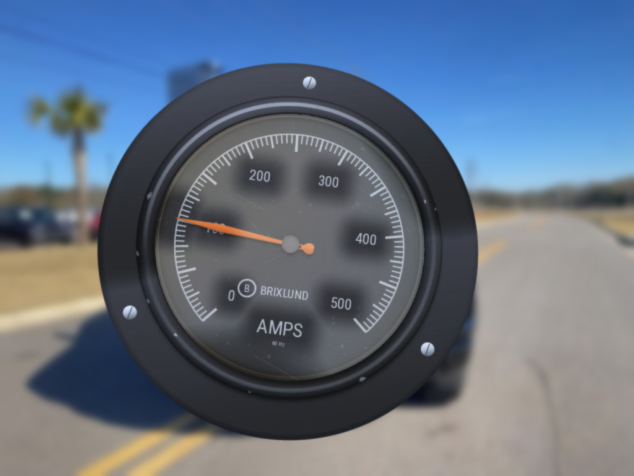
100 A
